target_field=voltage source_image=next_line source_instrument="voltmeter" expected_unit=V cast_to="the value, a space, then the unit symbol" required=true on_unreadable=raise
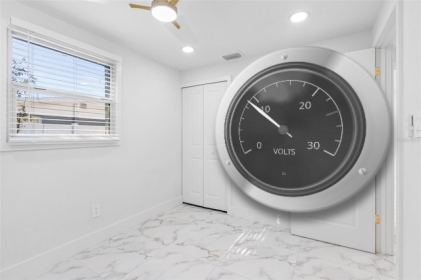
9 V
